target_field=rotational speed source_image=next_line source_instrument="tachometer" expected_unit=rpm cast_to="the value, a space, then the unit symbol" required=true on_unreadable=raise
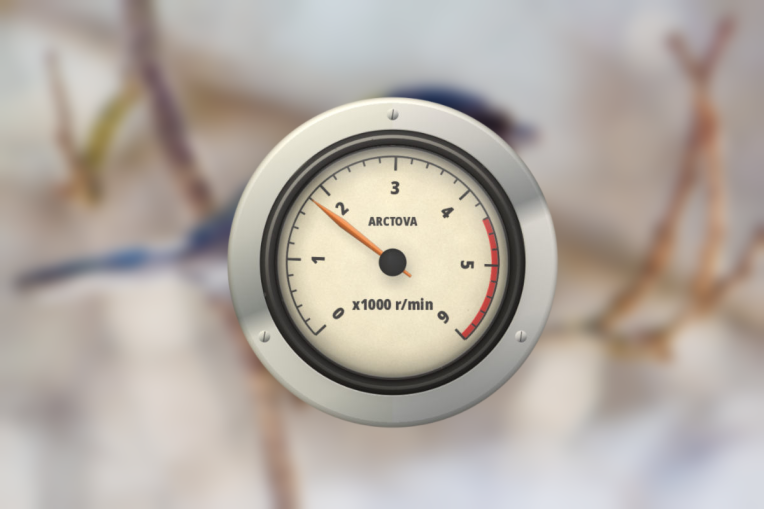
1800 rpm
